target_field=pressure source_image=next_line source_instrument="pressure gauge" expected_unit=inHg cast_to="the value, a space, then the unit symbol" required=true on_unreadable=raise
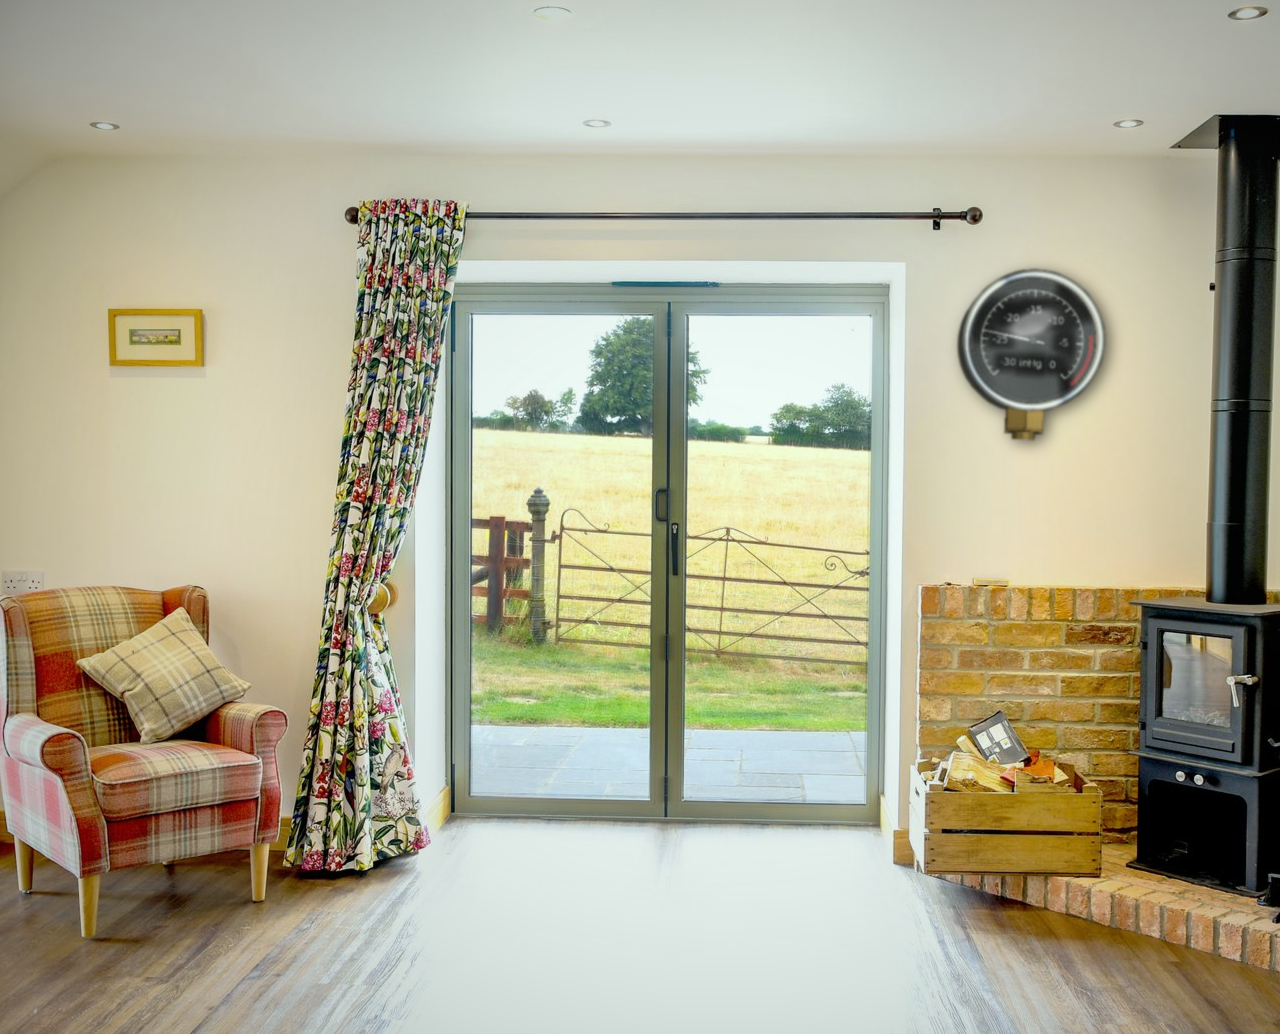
-24 inHg
